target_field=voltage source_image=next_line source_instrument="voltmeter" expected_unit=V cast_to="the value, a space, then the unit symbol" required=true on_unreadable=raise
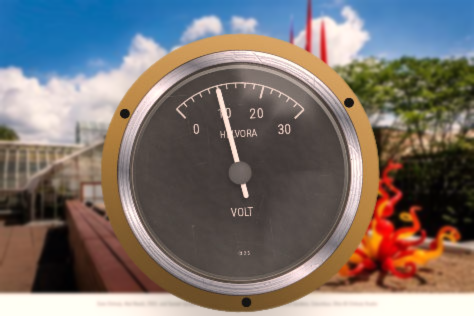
10 V
